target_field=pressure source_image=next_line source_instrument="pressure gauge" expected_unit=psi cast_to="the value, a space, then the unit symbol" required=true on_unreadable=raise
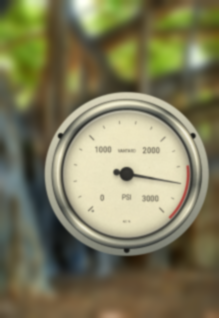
2600 psi
